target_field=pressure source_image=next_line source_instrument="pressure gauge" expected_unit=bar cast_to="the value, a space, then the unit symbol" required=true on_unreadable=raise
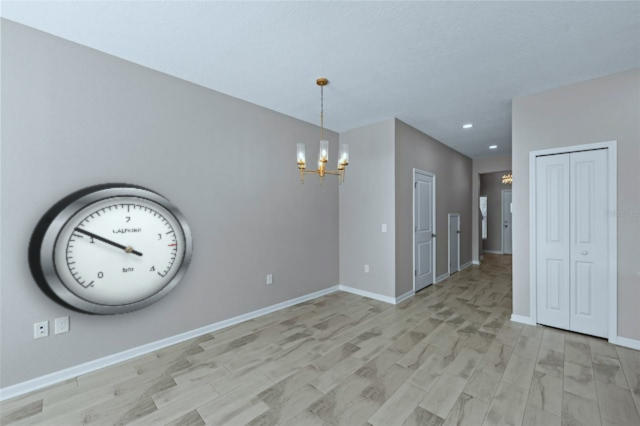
1.1 bar
